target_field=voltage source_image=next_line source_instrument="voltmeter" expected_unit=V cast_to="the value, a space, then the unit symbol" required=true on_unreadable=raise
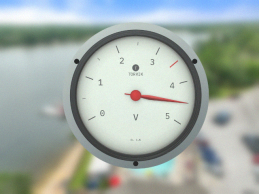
4.5 V
